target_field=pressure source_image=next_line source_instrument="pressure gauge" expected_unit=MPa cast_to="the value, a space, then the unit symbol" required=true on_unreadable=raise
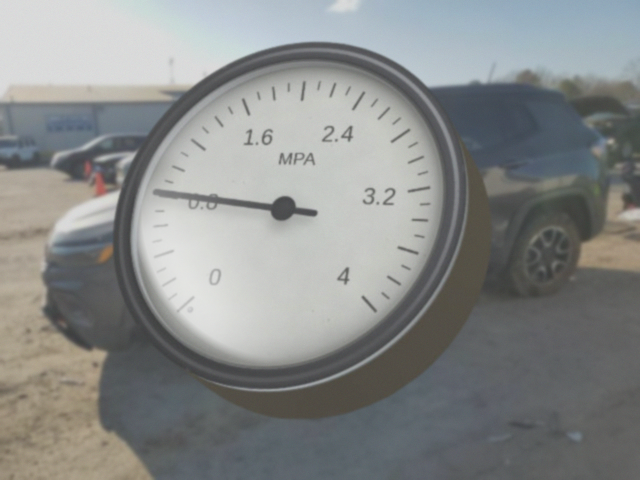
0.8 MPa
